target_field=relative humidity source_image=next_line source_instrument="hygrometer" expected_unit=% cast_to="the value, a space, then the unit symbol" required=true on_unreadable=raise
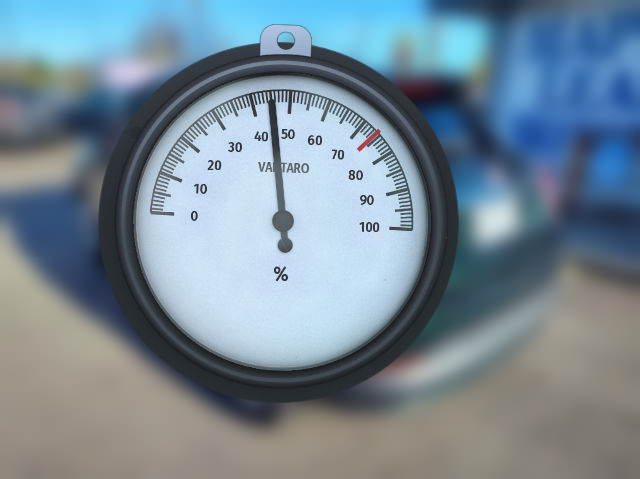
45 %
